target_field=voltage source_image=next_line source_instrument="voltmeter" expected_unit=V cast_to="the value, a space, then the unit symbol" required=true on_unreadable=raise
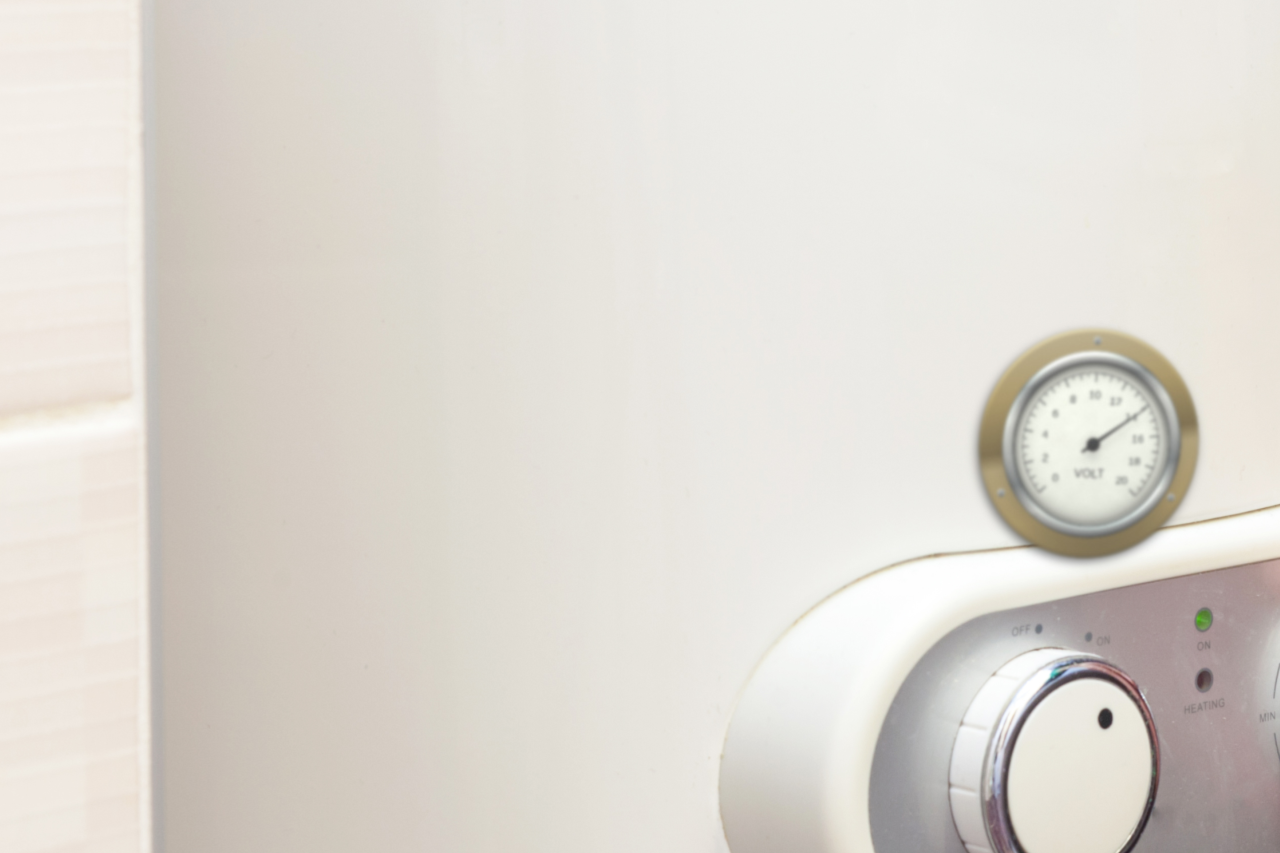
14 V
